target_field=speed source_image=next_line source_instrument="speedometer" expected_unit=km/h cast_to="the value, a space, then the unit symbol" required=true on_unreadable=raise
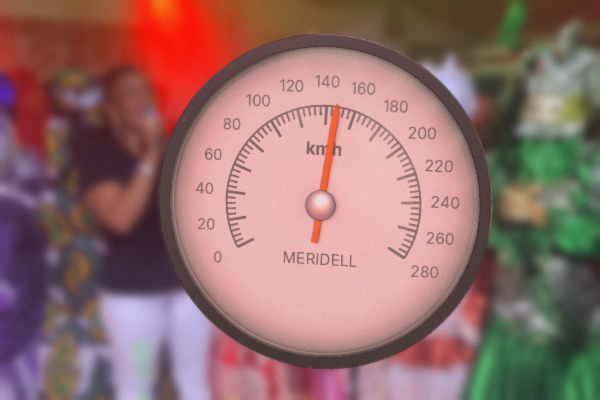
148 km/h
